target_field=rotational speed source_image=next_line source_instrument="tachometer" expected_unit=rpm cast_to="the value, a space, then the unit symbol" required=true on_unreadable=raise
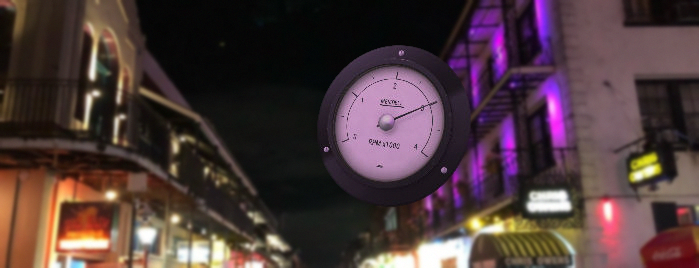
3000 rpm
